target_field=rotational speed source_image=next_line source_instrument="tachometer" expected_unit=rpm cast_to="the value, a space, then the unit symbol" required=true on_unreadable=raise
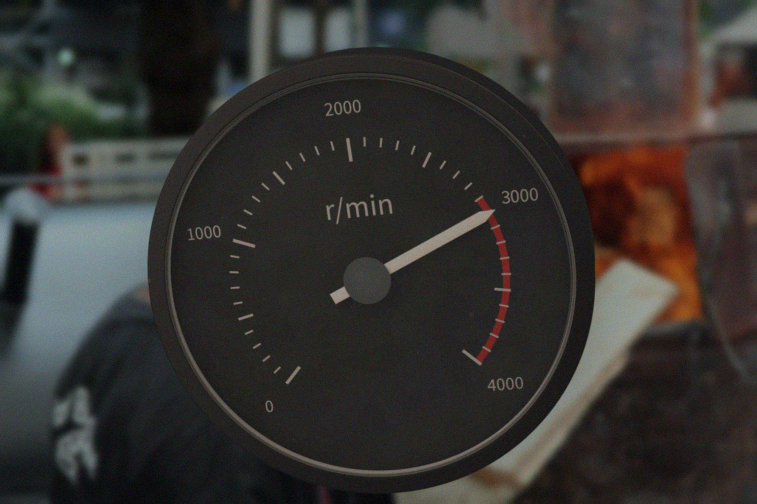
3000 rpm
